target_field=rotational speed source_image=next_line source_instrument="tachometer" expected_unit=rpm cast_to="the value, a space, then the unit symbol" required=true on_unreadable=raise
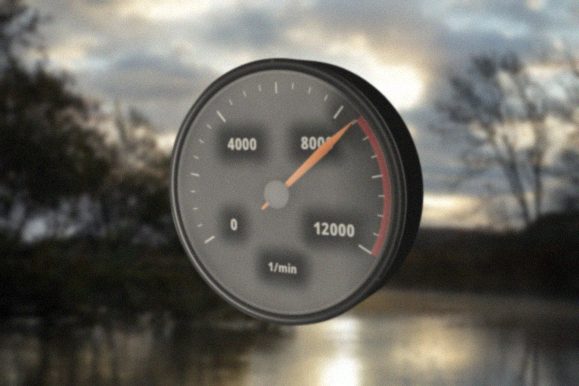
8500 rpm
